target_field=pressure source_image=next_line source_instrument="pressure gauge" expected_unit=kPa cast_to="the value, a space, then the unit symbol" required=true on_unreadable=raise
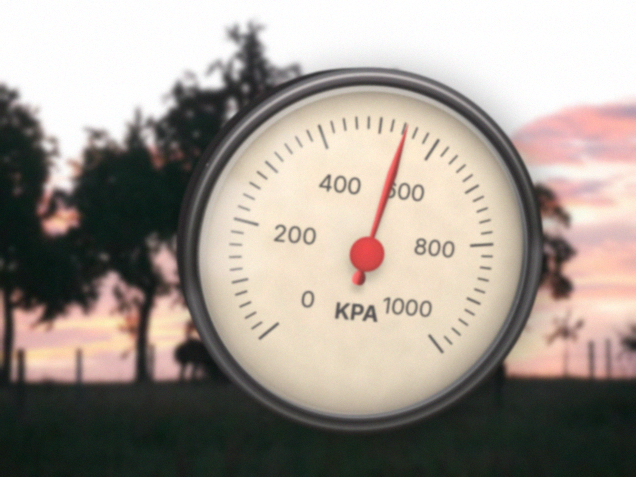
540 kPa
